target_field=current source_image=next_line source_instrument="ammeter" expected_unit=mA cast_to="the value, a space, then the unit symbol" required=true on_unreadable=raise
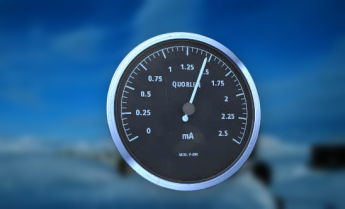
1.45 mA
